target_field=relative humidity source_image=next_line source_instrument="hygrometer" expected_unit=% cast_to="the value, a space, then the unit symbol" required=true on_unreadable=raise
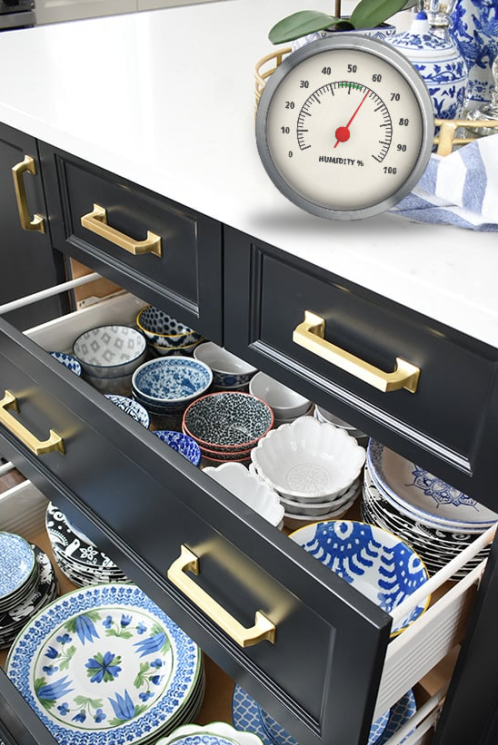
60 %
